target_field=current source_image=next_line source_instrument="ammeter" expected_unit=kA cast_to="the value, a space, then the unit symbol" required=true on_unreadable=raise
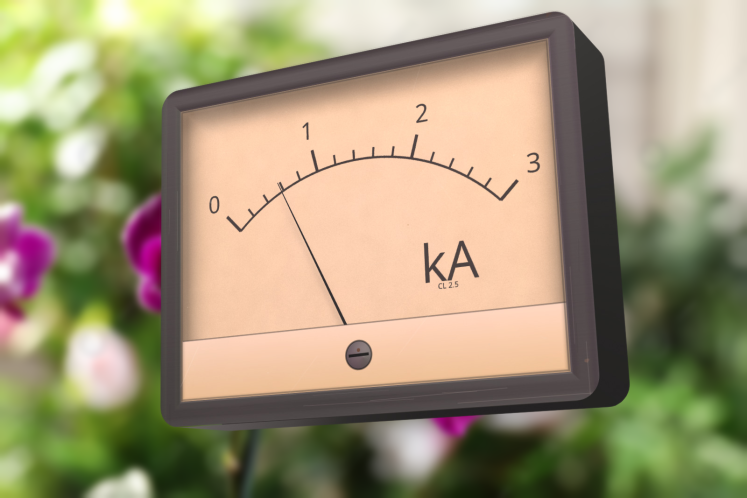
0.6 kA
